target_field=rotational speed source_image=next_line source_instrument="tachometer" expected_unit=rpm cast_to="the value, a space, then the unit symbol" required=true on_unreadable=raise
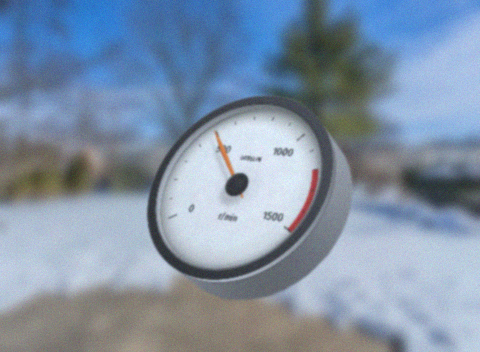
500 rpm
